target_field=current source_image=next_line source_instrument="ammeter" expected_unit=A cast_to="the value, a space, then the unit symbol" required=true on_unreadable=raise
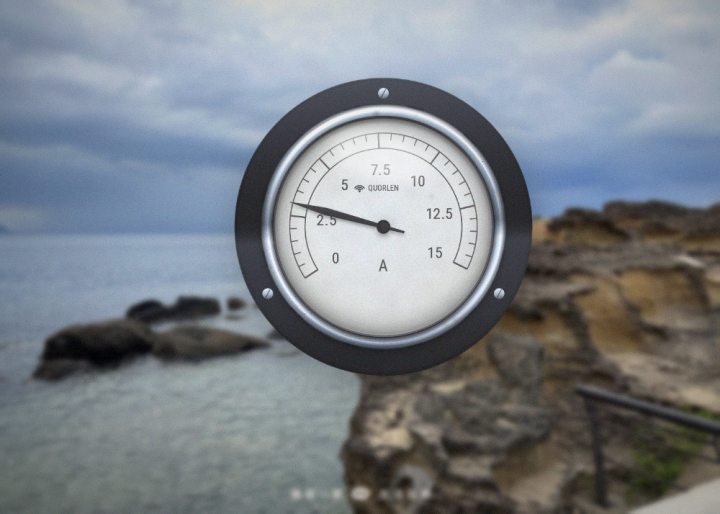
3 A
